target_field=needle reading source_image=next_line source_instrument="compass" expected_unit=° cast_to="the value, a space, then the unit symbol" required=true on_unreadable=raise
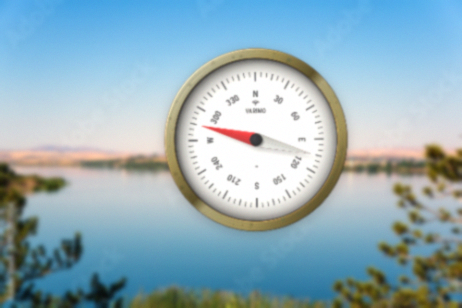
285 °
